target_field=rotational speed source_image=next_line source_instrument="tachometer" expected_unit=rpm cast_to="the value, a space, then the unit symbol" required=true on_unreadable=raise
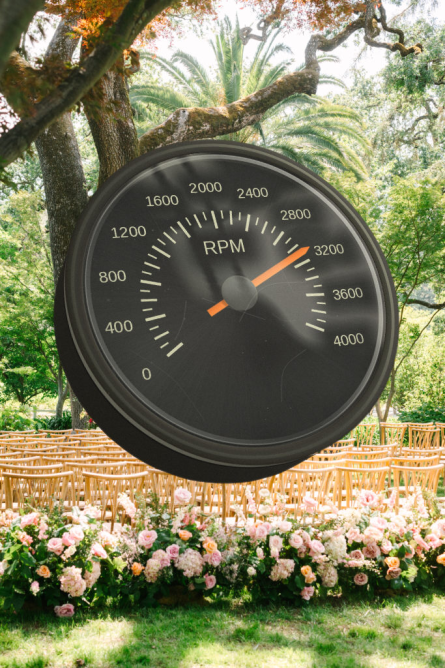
3100 rpm
